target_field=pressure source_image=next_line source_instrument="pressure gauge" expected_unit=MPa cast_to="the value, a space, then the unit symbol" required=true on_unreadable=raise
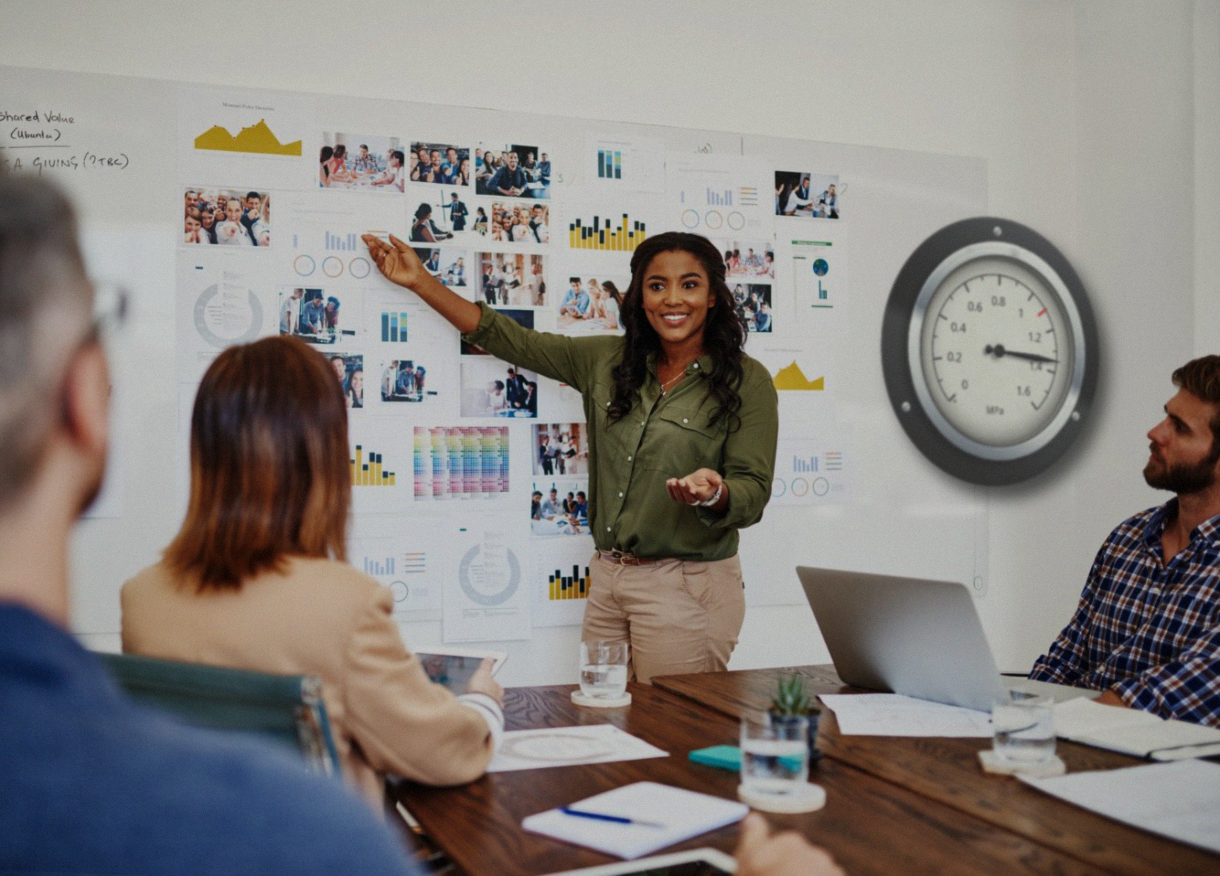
1.35 MPa
